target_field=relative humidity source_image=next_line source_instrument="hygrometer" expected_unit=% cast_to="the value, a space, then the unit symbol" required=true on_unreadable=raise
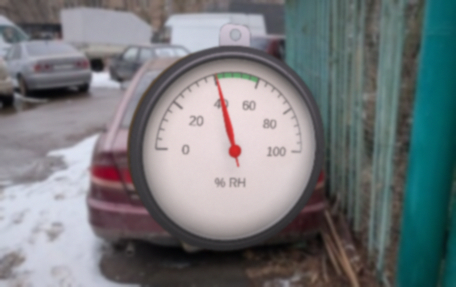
40 %
